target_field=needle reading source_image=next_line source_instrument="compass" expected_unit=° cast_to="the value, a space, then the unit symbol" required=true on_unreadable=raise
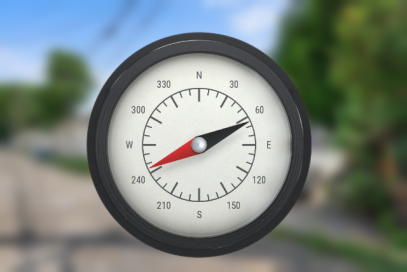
245 °
